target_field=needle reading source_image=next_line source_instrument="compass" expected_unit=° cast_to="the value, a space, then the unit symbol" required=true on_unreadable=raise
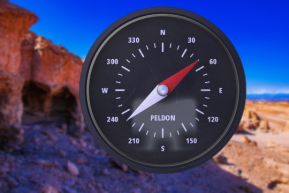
50 °
